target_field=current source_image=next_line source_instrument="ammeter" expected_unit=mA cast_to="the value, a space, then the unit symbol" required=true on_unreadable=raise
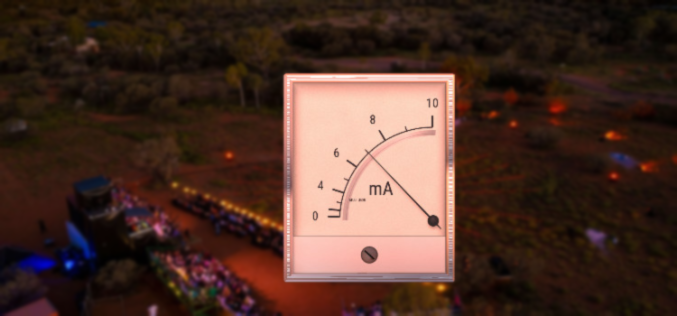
7 mA
